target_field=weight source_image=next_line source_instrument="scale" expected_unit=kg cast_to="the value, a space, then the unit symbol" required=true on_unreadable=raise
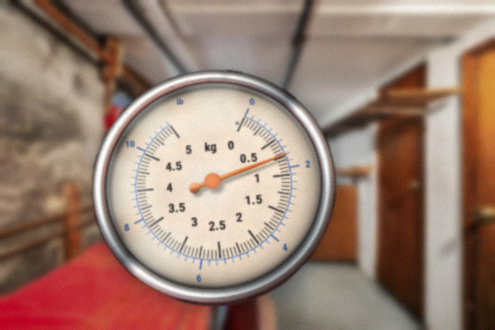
0.75 kg
